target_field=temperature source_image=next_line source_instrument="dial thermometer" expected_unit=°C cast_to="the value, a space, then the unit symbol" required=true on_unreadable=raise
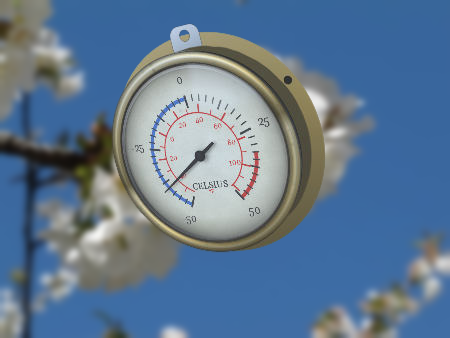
-40 °C
